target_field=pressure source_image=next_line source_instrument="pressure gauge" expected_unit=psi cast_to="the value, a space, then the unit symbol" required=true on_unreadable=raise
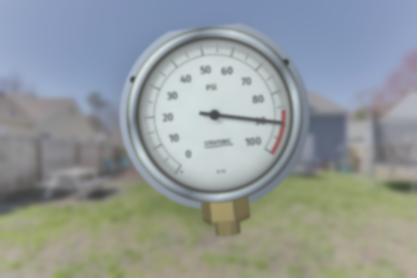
90 psi
